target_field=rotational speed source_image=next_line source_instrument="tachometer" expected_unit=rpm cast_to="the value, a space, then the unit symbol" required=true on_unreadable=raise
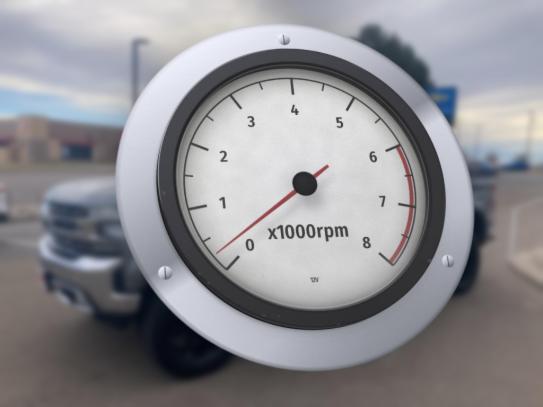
250 rpm
